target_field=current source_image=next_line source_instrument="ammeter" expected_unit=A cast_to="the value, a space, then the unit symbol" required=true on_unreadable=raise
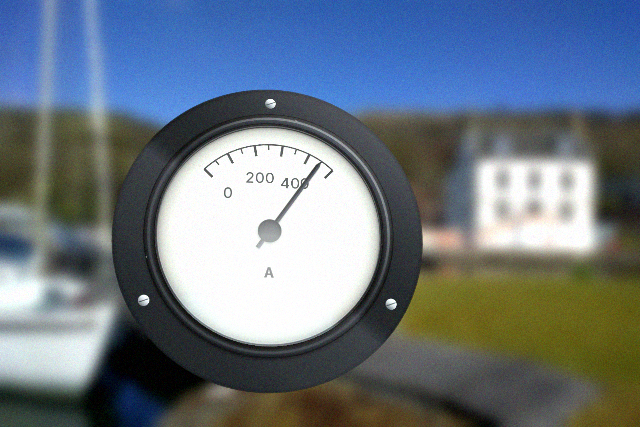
450 A
